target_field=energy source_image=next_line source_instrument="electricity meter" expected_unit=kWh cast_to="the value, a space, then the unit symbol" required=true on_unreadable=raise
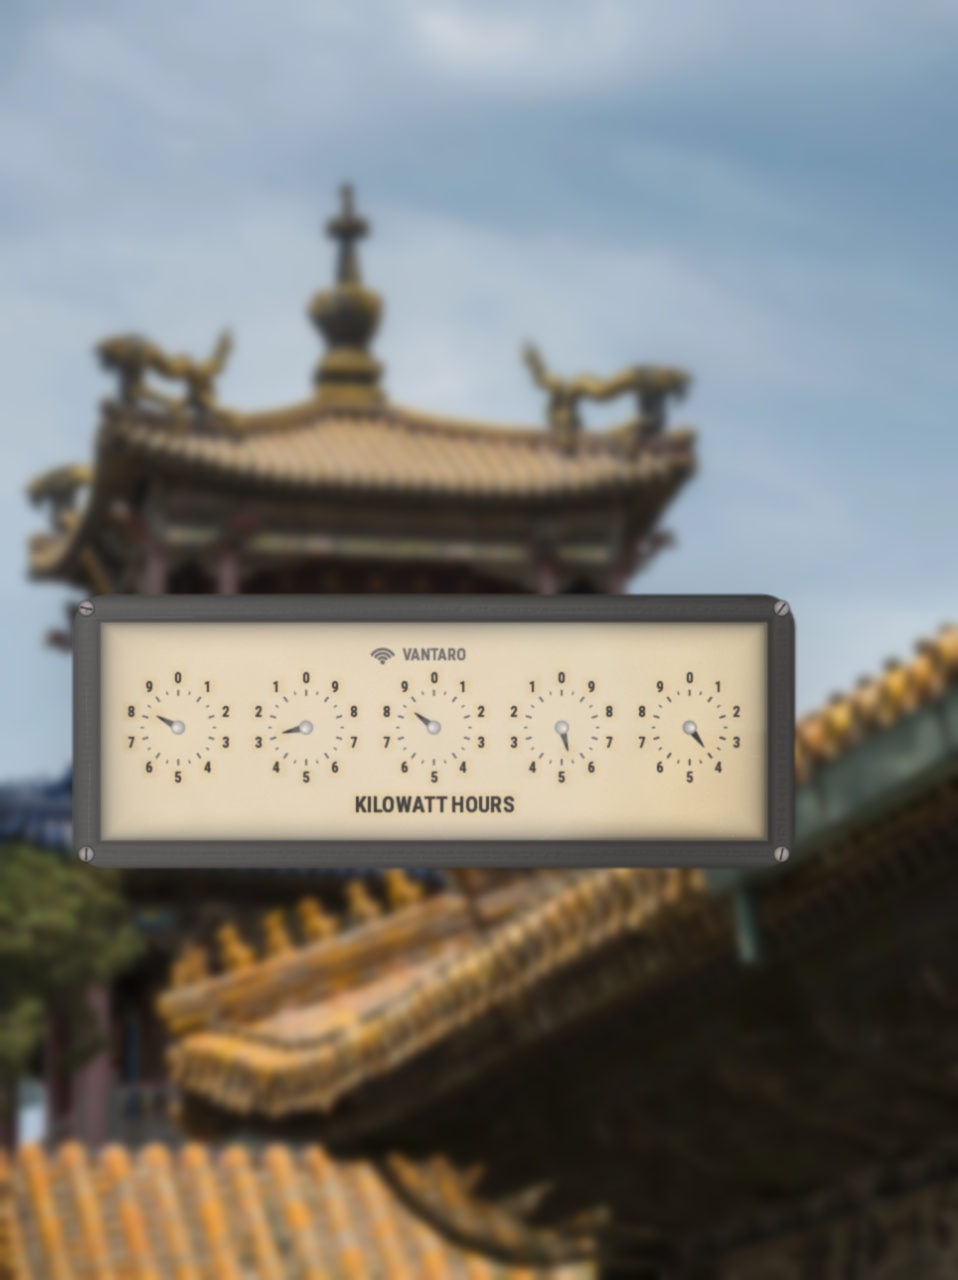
82854 kWh
